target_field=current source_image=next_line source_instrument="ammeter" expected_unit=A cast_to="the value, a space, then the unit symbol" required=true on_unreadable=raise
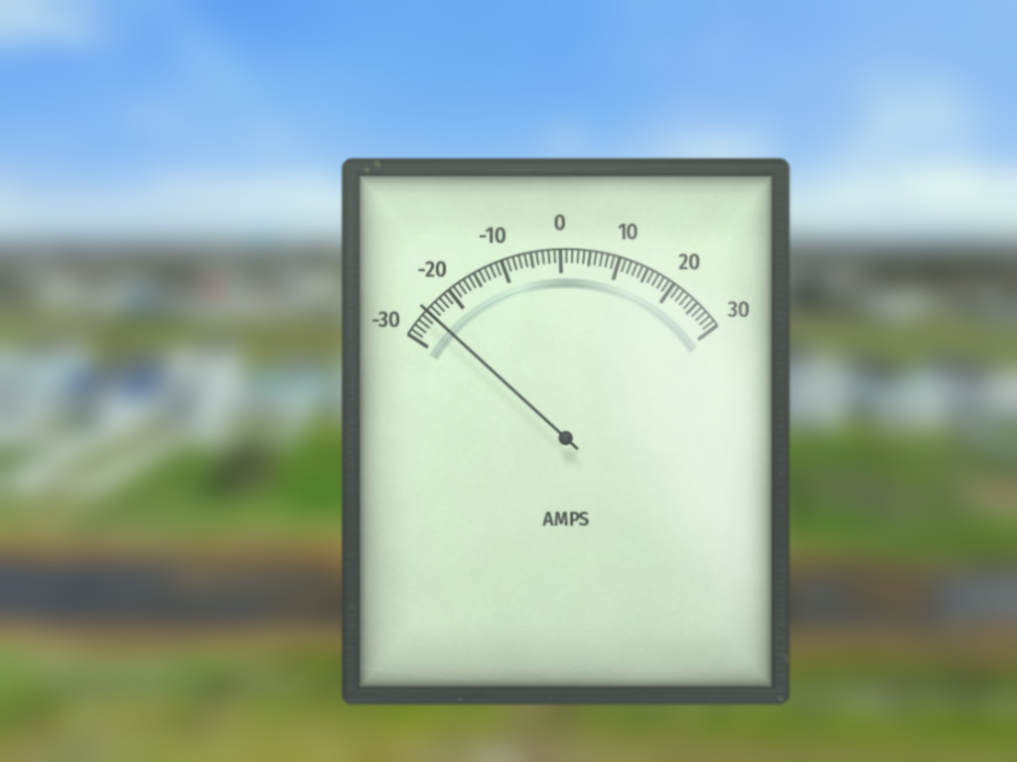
-25 A
